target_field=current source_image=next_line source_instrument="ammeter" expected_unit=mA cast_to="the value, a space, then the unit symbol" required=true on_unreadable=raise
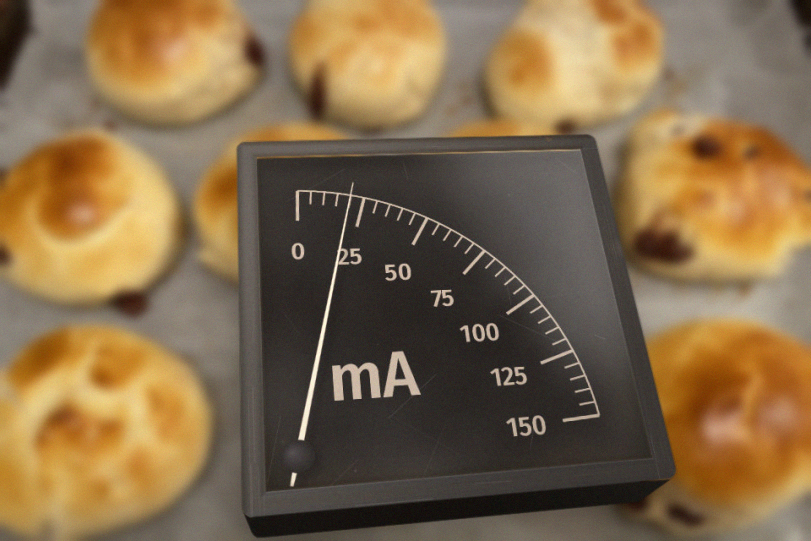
20 mA
